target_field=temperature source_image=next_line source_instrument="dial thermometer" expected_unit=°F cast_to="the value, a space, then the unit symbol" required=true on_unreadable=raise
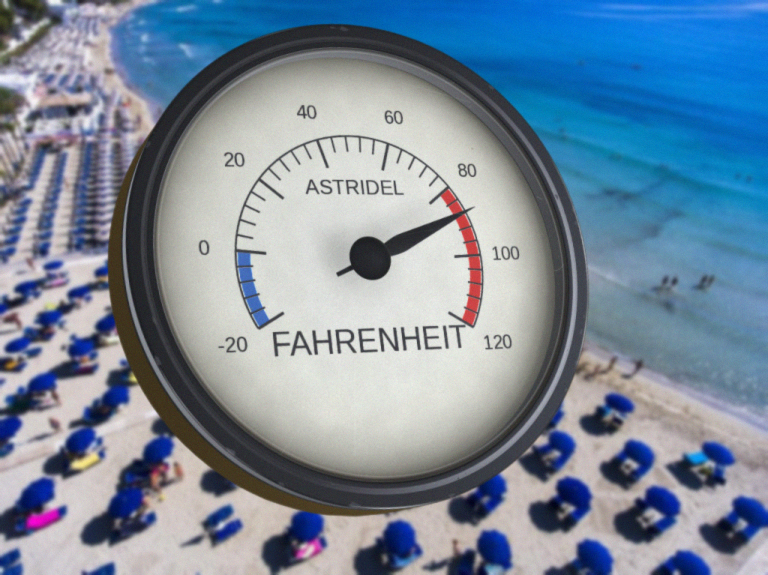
88 °F
